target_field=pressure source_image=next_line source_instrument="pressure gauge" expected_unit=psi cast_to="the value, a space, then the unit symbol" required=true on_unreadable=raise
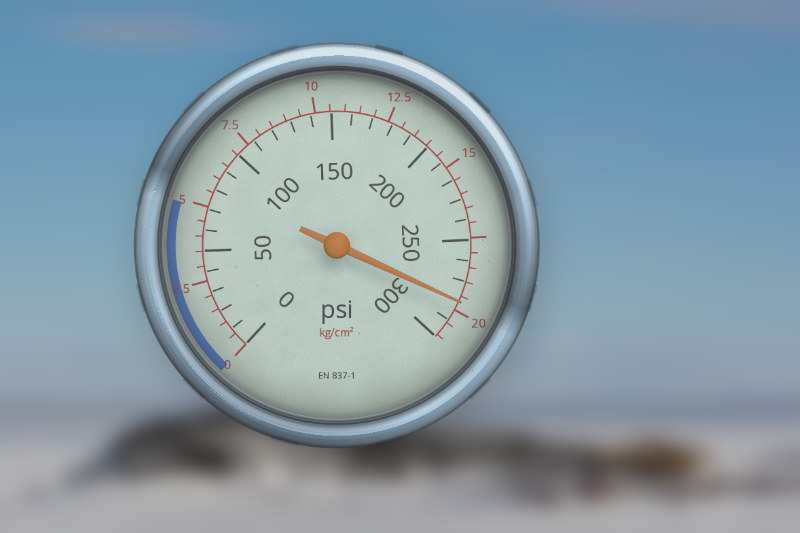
280 psi
